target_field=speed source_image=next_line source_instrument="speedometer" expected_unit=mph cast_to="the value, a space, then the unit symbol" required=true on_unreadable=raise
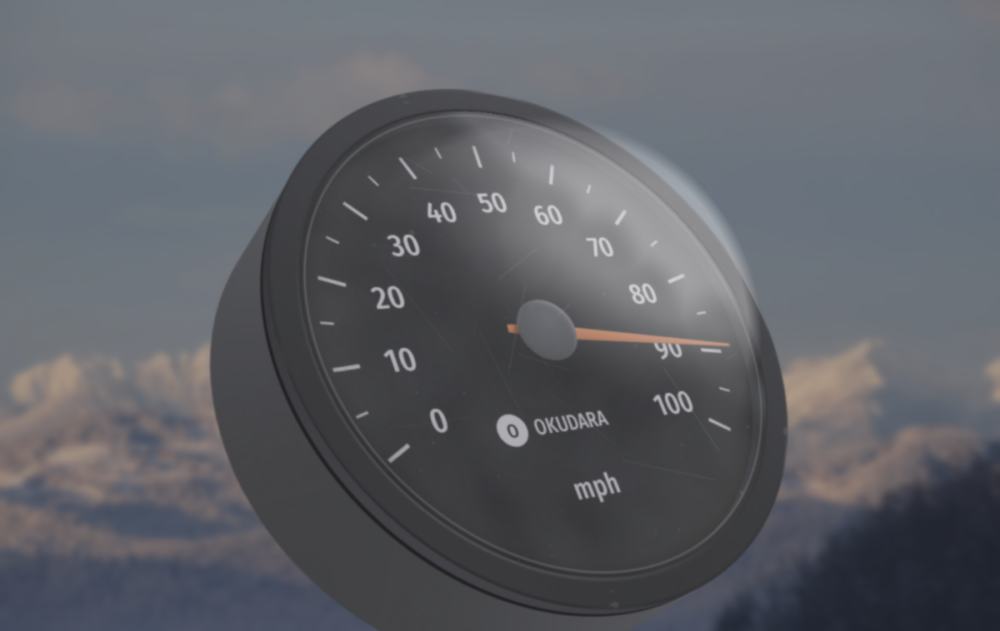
90 mph
